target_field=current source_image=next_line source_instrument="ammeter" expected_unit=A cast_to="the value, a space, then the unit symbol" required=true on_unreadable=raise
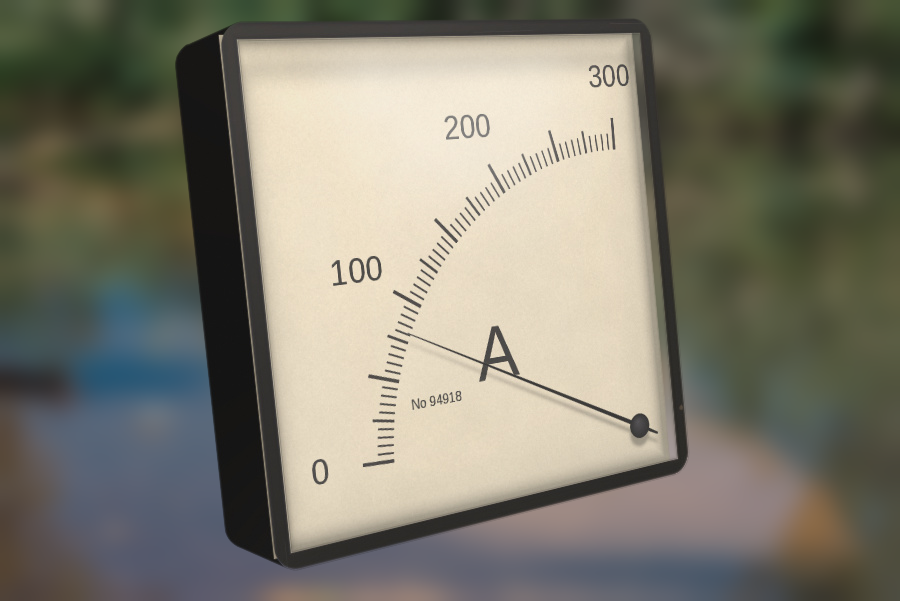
80 A
